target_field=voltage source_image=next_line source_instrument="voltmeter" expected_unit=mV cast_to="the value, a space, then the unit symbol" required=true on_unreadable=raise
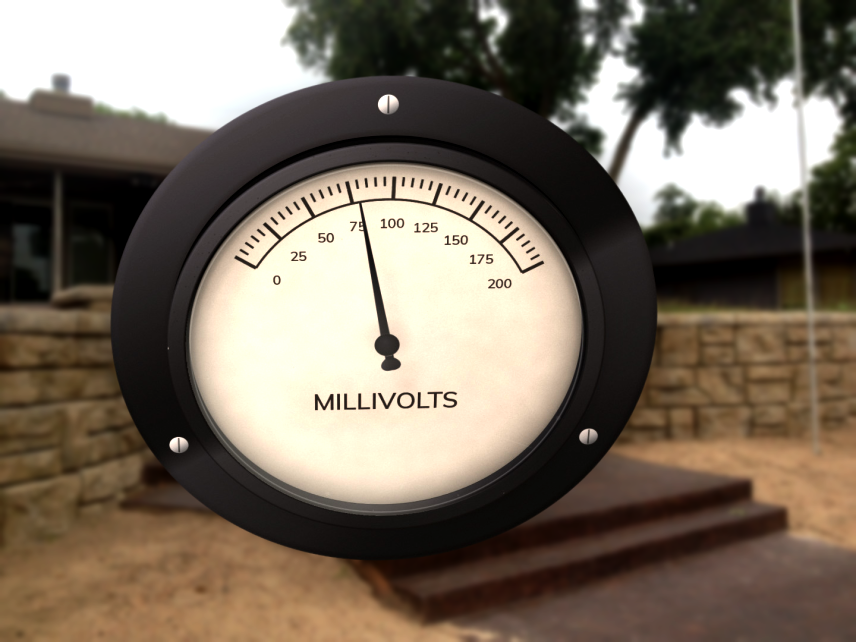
80 mV
